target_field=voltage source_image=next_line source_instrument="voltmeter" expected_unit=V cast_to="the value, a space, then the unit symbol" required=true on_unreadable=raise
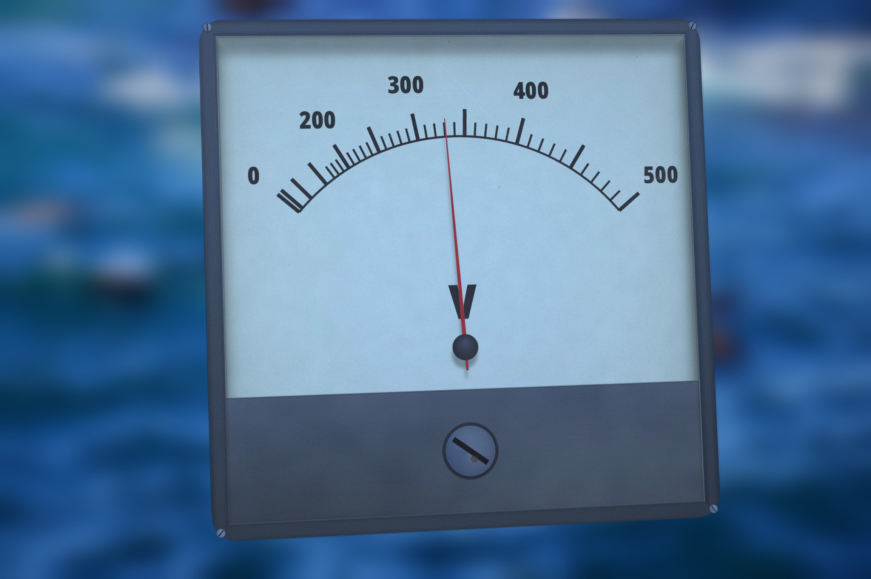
330 V
